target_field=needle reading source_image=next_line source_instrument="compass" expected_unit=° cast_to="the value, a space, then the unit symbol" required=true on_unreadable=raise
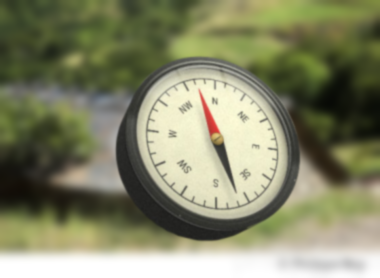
340 °
